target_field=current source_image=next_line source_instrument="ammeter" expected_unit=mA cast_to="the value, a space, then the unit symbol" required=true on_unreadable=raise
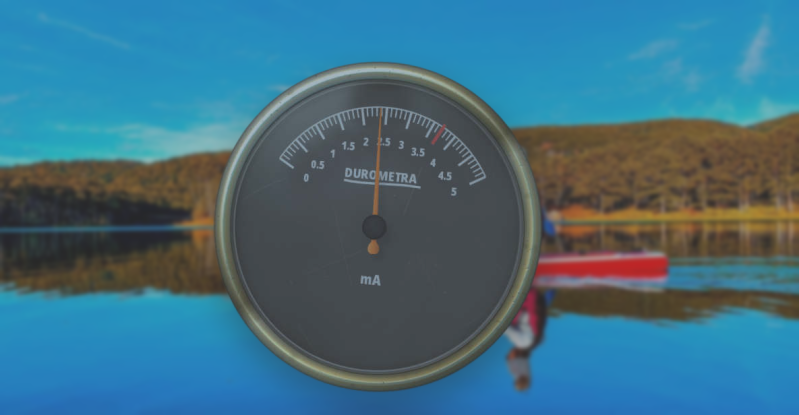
2.4 mA
